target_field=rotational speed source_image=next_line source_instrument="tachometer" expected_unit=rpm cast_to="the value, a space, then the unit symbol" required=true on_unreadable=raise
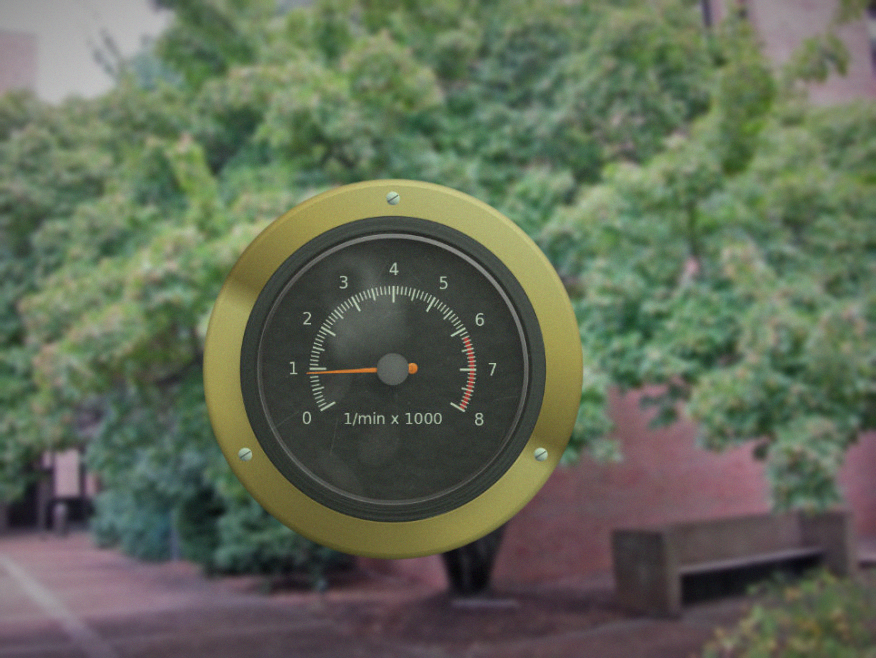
900 rpm
